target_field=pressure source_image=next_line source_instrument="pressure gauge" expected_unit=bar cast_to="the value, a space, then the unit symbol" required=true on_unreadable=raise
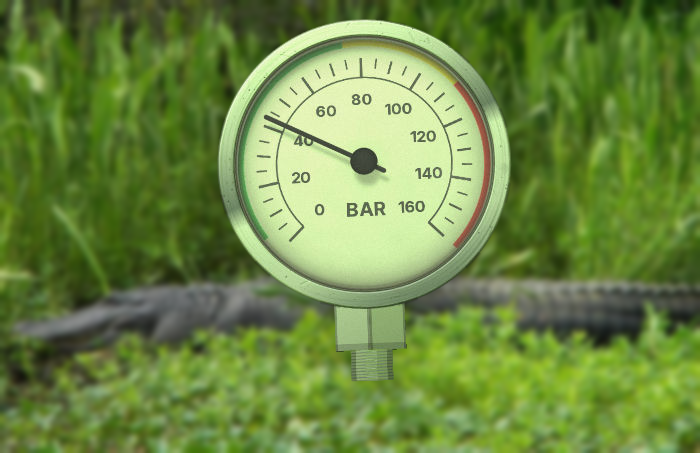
42.5 bar
